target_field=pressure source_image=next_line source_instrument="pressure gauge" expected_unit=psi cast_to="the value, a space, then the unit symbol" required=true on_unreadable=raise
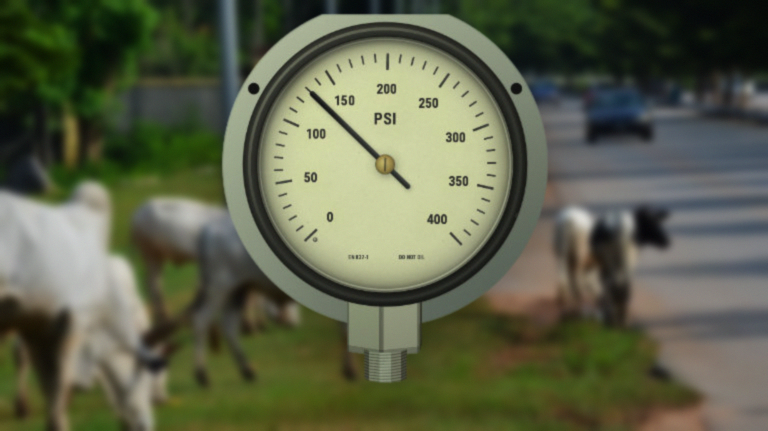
130 psi
